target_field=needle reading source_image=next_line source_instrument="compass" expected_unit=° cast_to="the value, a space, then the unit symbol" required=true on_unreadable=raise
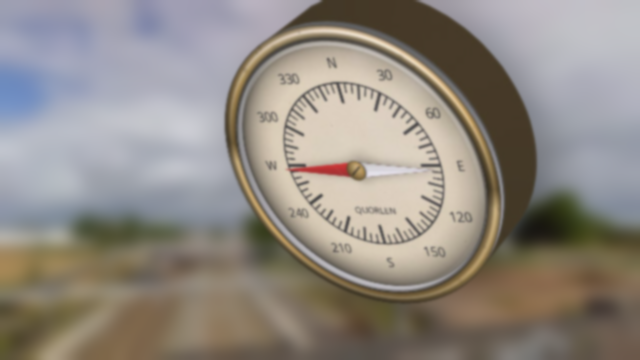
270 °
